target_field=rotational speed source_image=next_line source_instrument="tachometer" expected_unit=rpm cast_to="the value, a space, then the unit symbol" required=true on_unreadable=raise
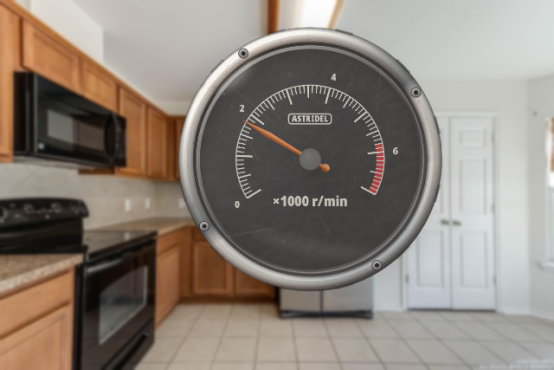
1800 rpm
